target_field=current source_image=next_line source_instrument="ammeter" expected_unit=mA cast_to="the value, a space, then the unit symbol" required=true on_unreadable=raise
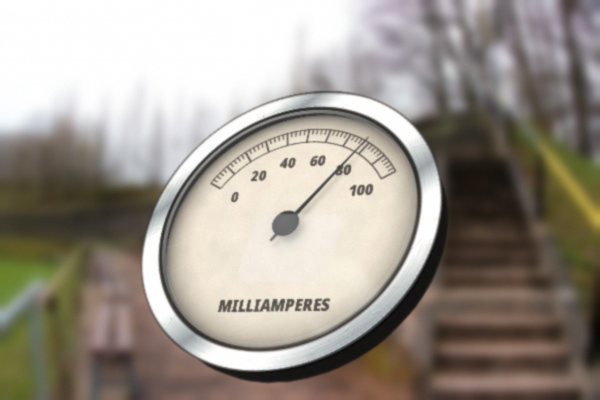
80 mA
